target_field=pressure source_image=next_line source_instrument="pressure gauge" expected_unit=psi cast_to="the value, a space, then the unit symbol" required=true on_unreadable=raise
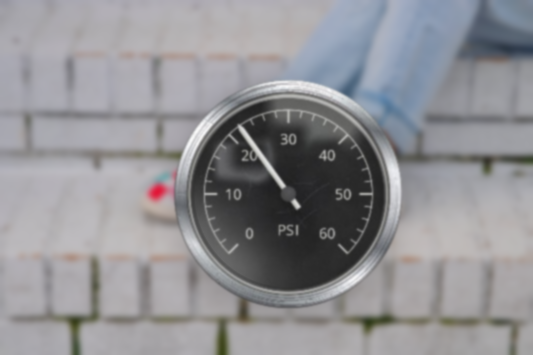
22 psi
